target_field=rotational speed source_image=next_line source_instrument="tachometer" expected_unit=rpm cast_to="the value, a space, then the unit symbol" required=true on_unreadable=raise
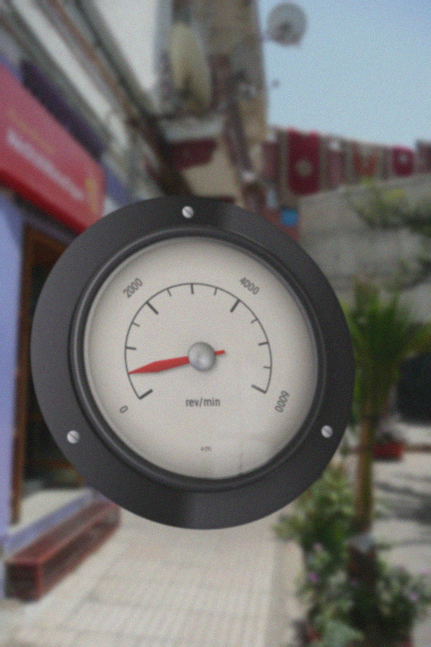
500 rpm
